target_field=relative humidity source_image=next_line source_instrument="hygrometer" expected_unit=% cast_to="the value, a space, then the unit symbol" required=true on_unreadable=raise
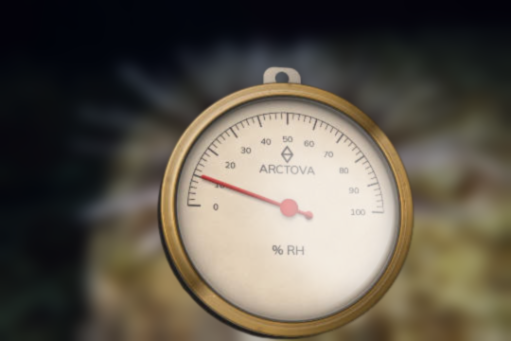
10 %
